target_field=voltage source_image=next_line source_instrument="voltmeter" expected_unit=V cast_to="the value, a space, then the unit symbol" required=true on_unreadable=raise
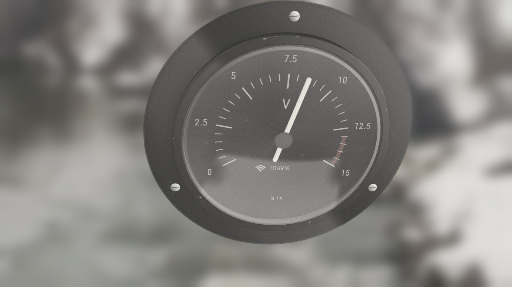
8.5 V
